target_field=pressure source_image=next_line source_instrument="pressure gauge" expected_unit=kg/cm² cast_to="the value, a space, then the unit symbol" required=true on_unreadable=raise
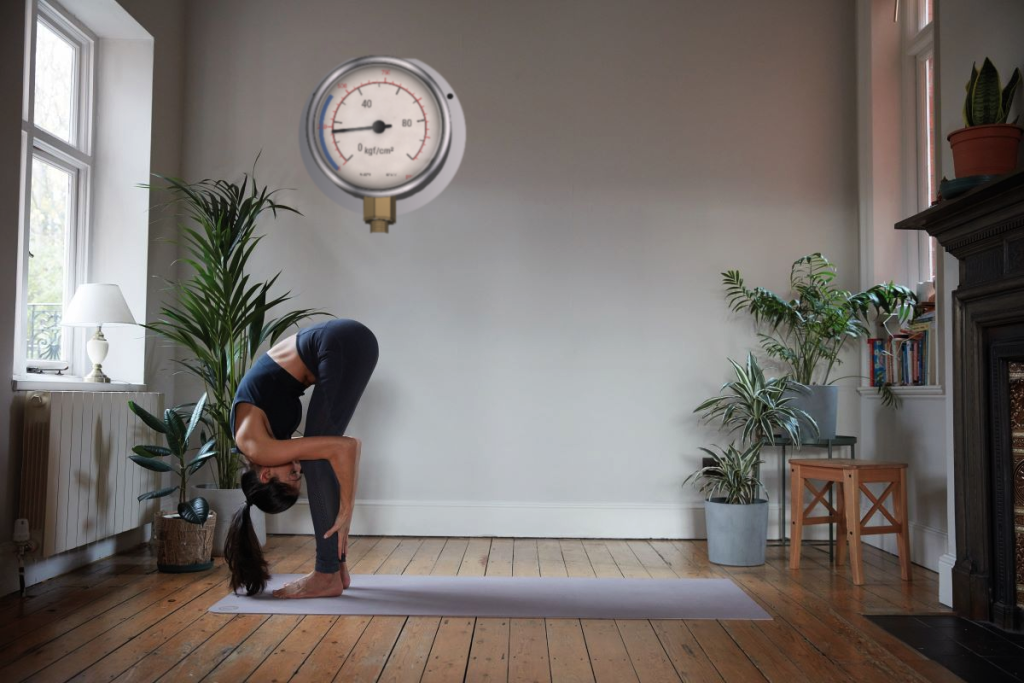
15 kg/cm²
